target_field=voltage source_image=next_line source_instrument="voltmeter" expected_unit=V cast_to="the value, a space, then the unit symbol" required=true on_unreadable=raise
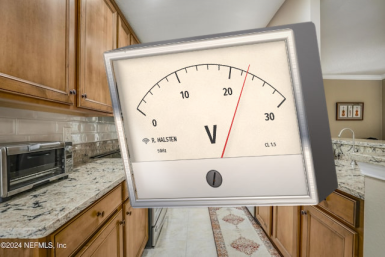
23 V
